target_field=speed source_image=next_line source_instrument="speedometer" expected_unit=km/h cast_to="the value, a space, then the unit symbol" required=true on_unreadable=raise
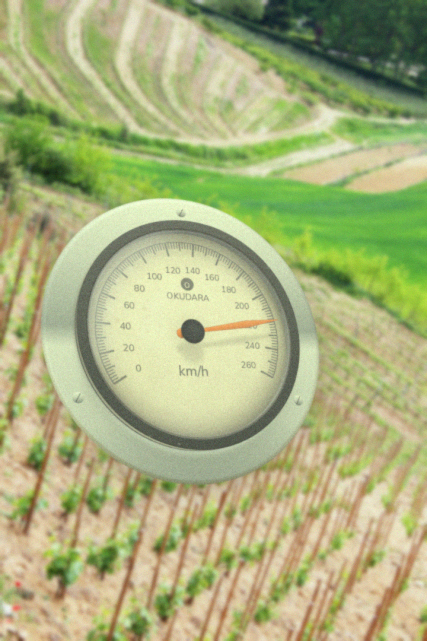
220 km/h
